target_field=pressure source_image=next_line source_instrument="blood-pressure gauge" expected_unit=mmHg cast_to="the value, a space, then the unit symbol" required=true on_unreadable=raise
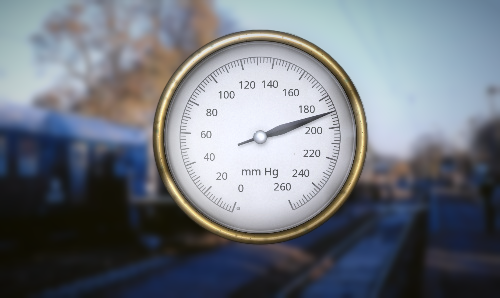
190 mmHg
